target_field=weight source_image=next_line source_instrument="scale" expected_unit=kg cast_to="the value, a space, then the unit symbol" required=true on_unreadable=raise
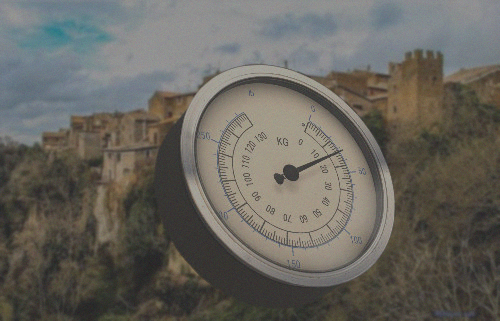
15 kg
